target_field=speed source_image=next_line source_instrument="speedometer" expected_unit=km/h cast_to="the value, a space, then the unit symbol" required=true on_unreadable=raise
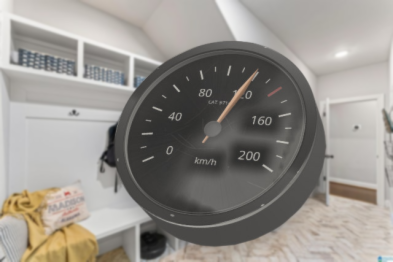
120 km/h
